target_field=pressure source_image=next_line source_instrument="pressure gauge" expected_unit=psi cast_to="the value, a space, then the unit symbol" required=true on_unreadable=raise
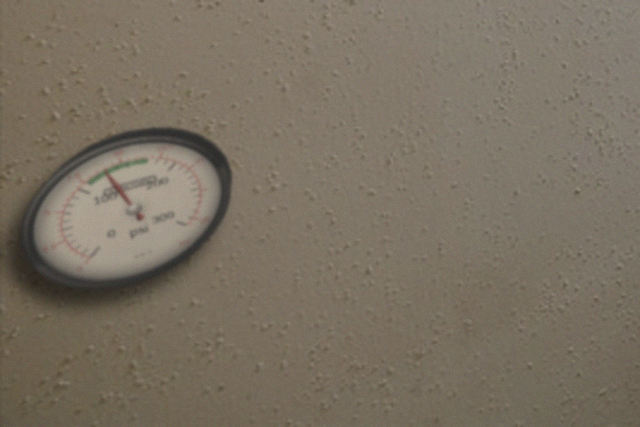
130 psi
